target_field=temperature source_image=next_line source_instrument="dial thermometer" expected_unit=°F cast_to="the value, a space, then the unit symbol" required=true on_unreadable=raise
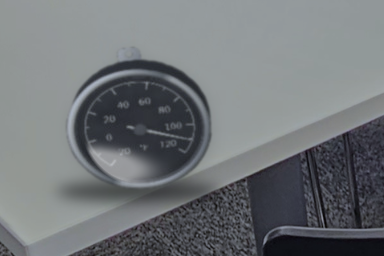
110 °F
